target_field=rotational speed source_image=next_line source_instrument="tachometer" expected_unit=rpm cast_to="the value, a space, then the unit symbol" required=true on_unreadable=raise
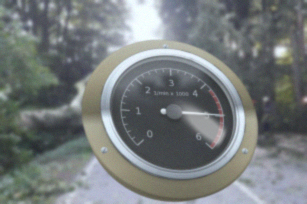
5000 rpm
